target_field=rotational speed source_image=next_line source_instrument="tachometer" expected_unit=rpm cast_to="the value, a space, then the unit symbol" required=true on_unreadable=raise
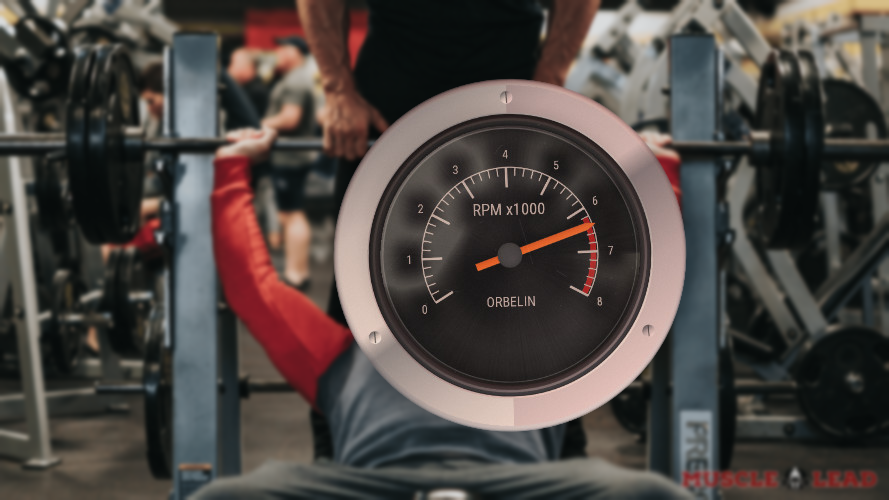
6400 rpm
